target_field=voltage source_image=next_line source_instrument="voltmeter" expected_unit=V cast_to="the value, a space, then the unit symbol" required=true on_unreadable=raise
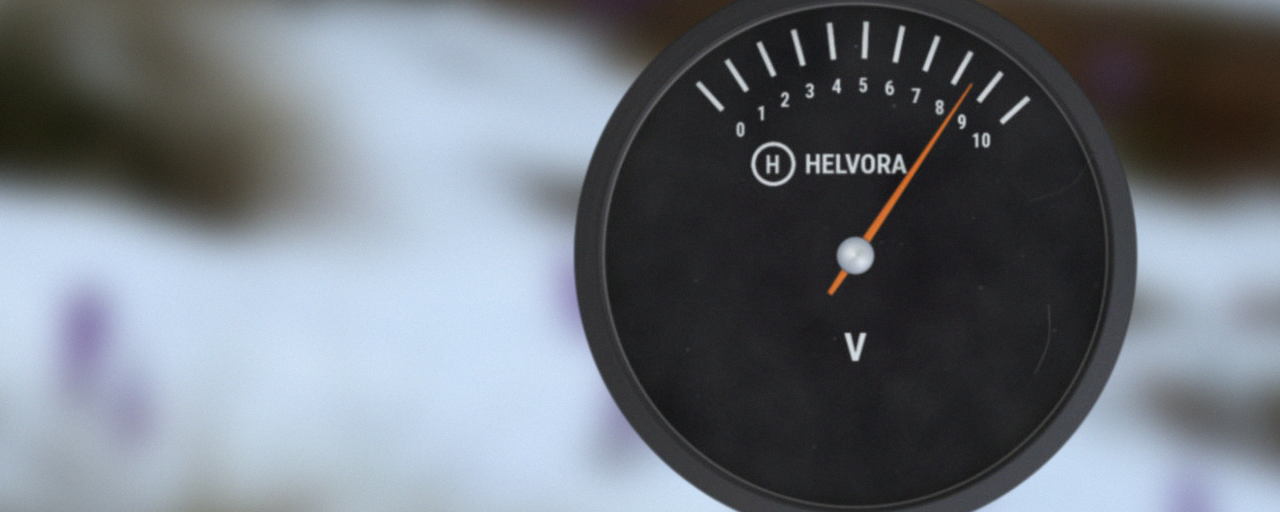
8.5 V
